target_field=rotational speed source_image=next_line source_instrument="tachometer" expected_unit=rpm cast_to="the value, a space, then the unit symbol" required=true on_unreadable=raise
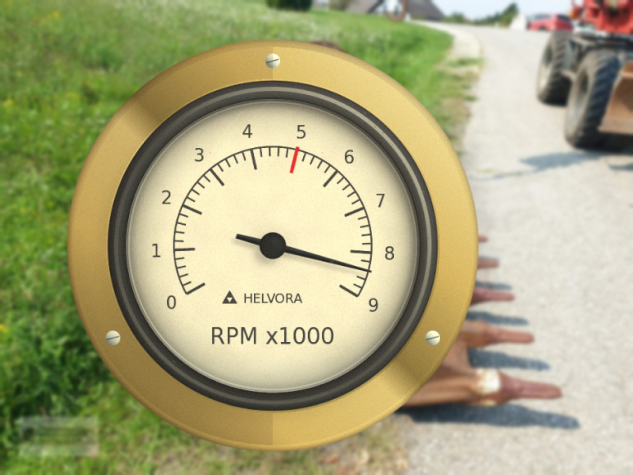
8400 rpm
